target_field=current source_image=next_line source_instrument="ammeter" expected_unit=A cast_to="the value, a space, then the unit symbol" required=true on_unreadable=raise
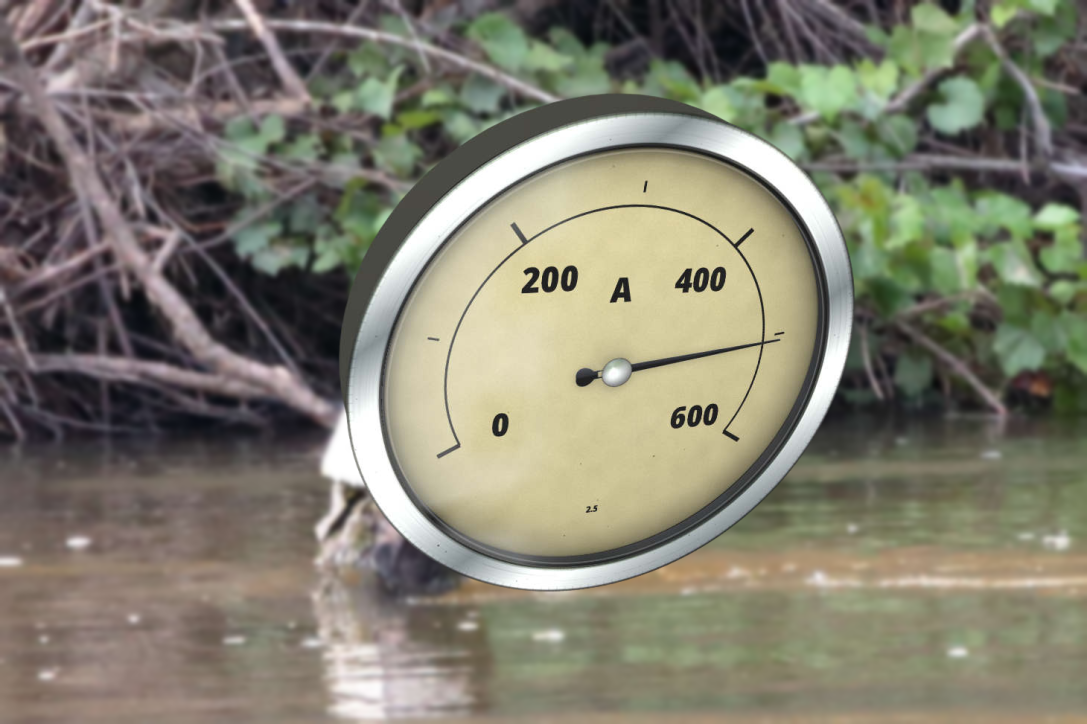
500 A
